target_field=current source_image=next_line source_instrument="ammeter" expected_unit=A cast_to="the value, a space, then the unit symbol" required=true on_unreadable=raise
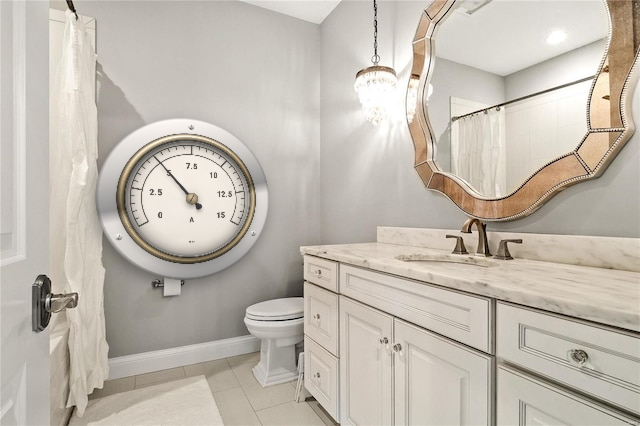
5 A
